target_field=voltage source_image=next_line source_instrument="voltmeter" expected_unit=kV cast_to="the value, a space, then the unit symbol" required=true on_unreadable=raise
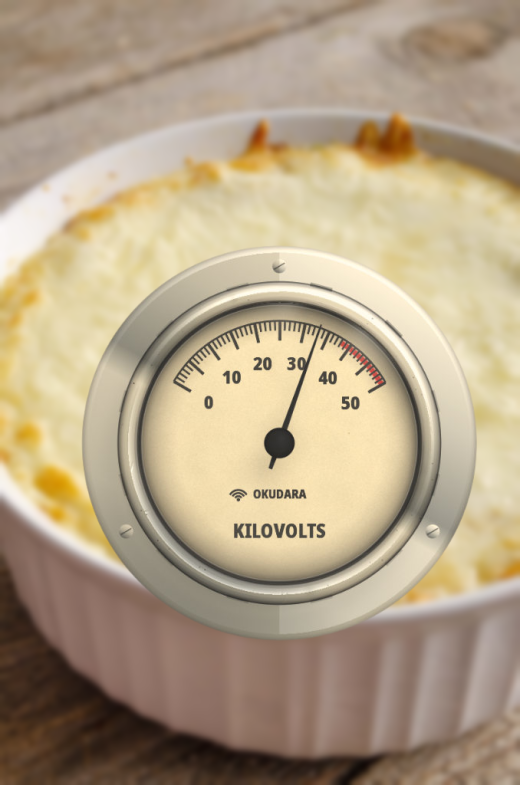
33 kV
